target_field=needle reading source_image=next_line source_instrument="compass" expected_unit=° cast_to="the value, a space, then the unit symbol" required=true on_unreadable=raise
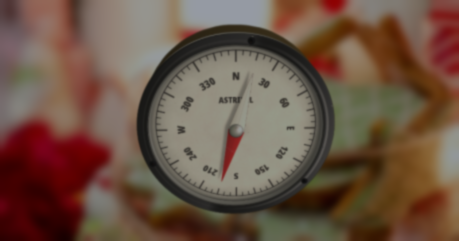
195 °
